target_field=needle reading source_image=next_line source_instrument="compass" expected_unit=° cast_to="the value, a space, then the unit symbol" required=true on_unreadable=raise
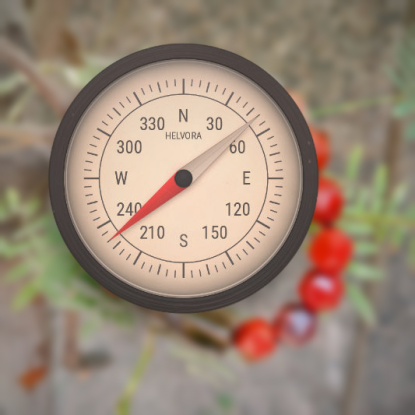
230 °
